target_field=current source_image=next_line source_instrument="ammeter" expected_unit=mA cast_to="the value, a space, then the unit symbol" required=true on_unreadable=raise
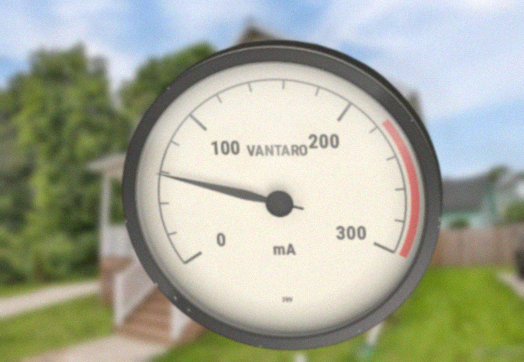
60 mA
